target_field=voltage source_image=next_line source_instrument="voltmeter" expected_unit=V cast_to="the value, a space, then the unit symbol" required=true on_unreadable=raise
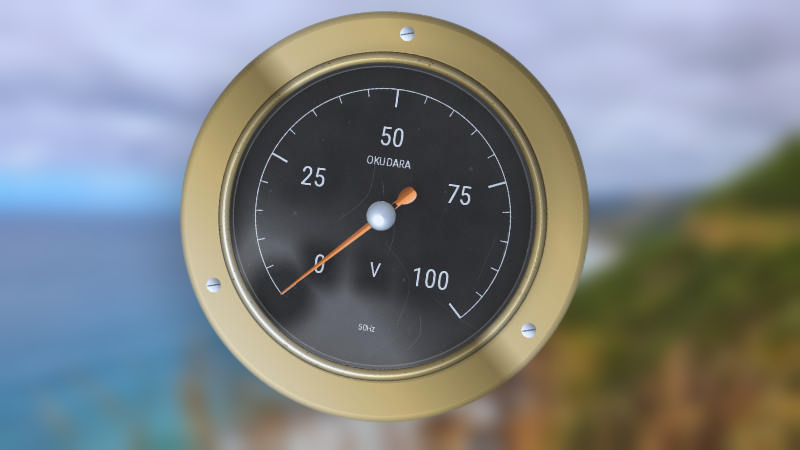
0 V
